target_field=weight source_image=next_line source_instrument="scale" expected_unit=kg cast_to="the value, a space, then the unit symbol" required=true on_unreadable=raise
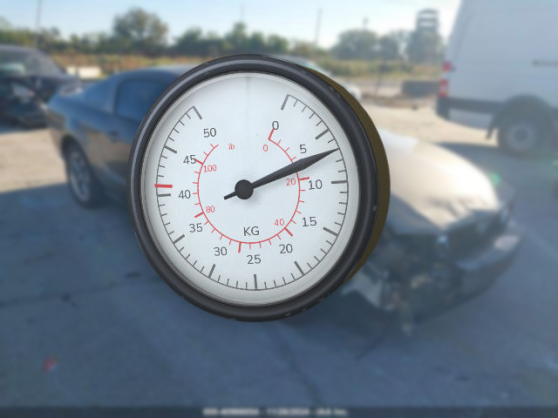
7 kg
